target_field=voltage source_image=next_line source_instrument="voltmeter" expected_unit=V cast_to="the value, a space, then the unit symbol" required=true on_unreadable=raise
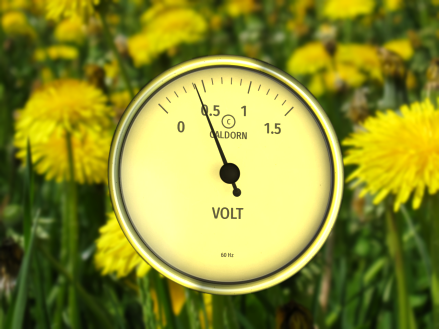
0.4 V
